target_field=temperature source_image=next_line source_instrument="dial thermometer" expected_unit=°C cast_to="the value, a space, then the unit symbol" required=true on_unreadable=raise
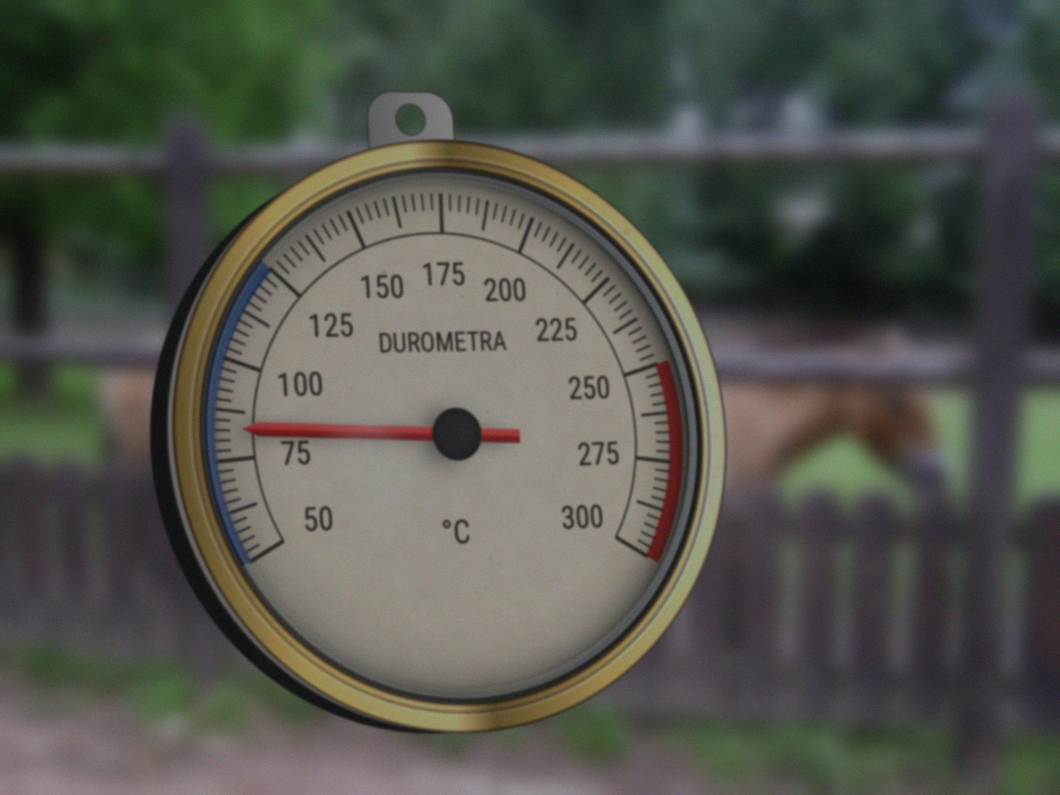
82.5 °C
